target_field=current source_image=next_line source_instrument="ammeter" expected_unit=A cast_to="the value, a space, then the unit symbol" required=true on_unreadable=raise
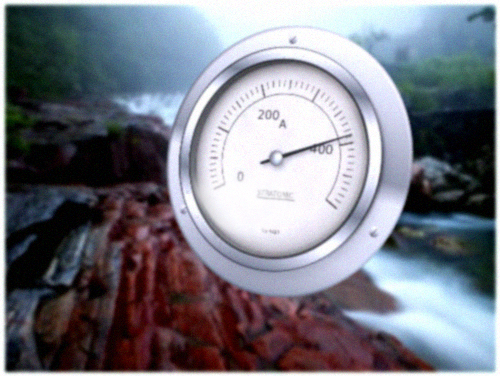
390 A
